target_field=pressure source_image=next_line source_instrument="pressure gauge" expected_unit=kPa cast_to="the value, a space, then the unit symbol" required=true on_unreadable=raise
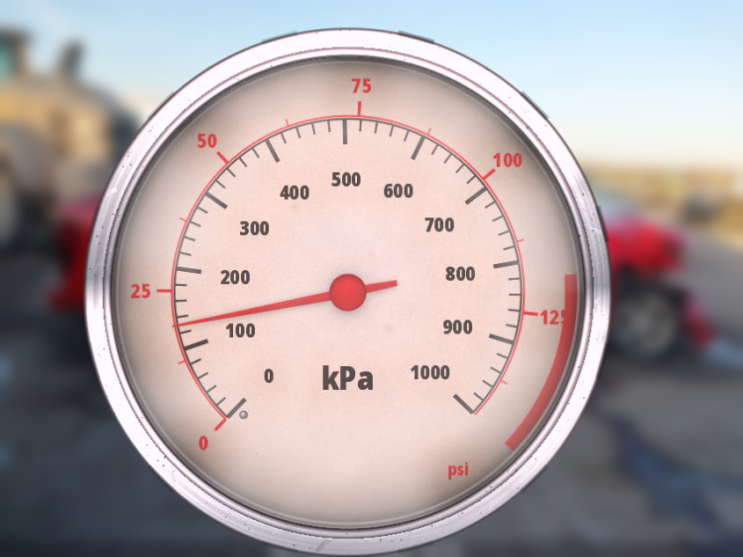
130 kPa
